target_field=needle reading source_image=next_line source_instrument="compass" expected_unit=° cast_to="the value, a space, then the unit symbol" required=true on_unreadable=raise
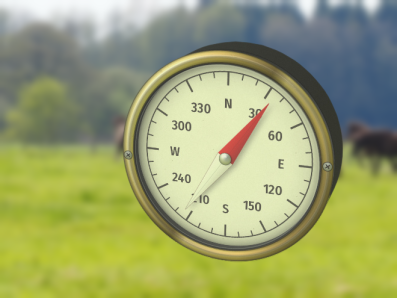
35 °
